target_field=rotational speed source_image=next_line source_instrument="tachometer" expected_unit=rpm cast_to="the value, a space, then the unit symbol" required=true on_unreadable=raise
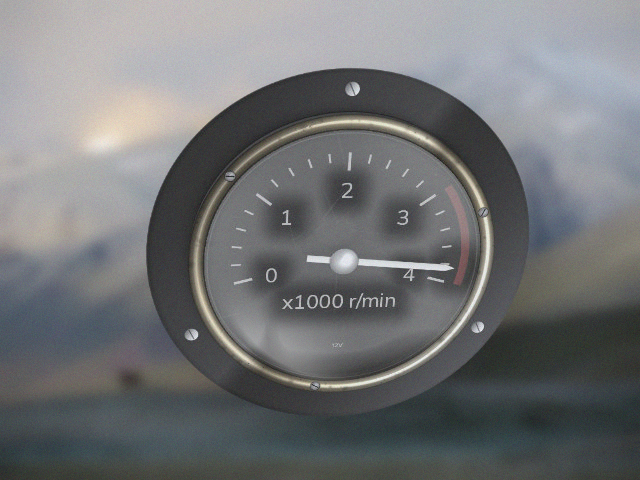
3800 rpm
